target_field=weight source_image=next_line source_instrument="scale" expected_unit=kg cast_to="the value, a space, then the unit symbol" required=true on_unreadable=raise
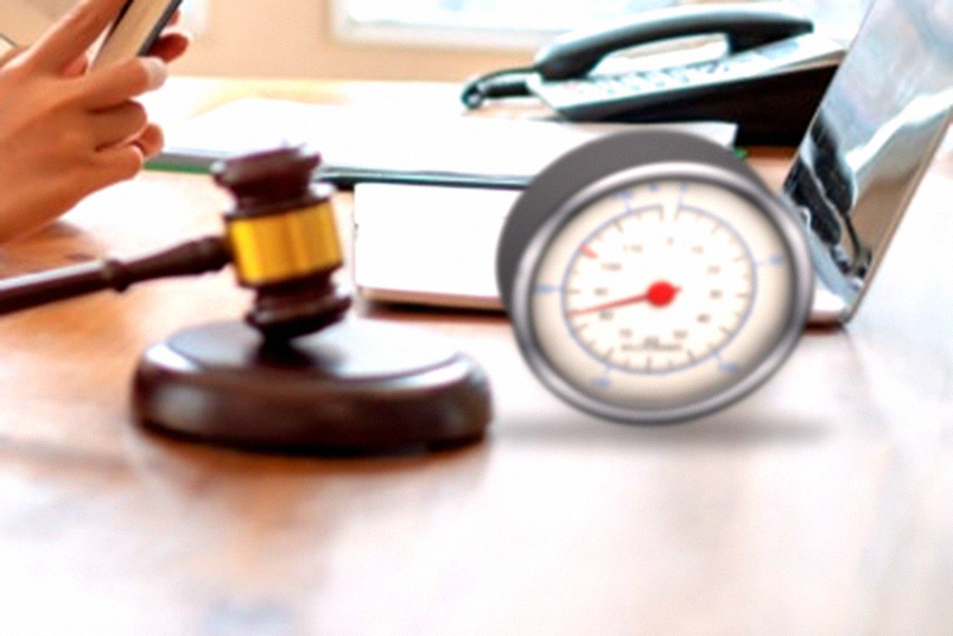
85 kg
